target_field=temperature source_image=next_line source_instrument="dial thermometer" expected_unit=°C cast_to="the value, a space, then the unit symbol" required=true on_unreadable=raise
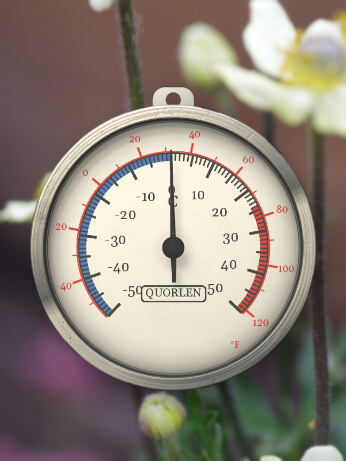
0 °C
